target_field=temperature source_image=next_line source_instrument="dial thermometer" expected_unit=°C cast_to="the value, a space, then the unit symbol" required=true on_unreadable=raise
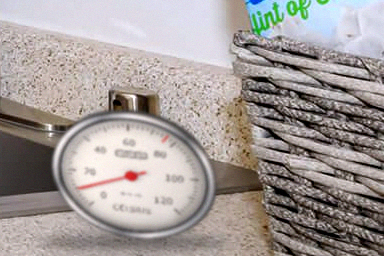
10 °C
